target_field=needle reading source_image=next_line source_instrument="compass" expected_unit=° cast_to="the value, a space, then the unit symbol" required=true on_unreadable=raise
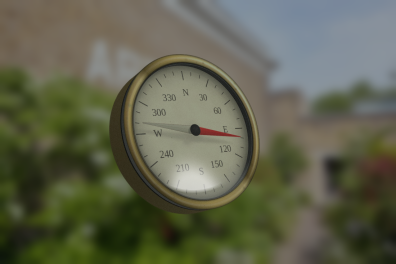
100 °
